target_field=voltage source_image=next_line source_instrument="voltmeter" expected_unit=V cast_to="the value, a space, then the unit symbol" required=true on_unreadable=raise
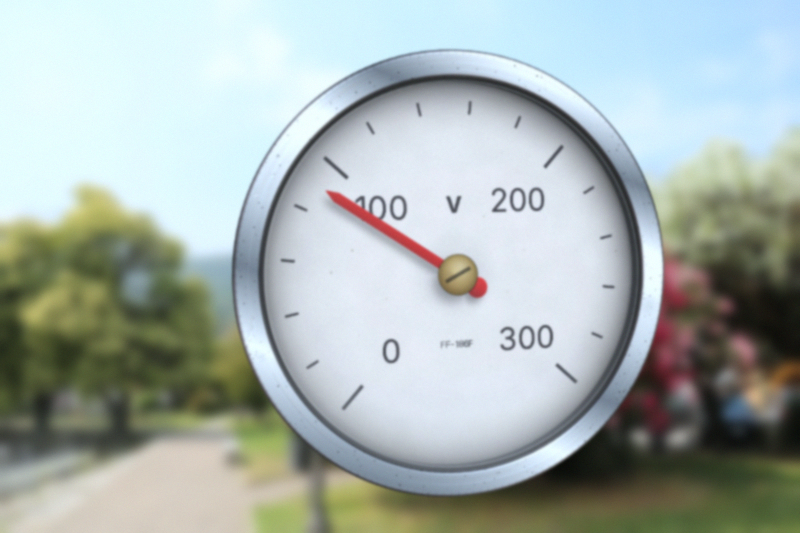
90 V
